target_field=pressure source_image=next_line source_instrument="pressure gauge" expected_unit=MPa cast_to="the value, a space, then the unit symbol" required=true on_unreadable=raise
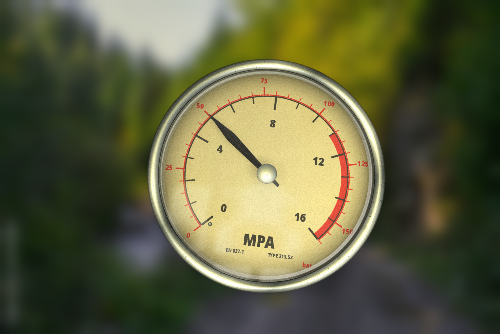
5 MPa
